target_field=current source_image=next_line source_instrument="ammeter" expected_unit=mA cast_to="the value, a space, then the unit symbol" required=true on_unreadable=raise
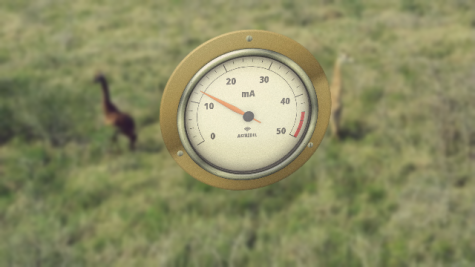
13 mA
